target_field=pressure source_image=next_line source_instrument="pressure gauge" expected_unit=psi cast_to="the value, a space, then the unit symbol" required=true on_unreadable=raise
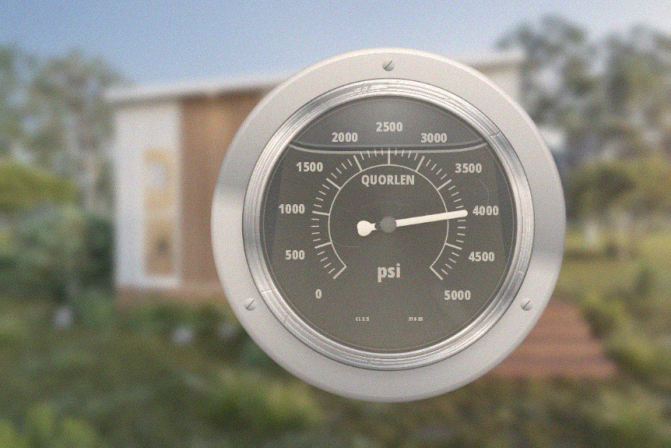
4000 psi
